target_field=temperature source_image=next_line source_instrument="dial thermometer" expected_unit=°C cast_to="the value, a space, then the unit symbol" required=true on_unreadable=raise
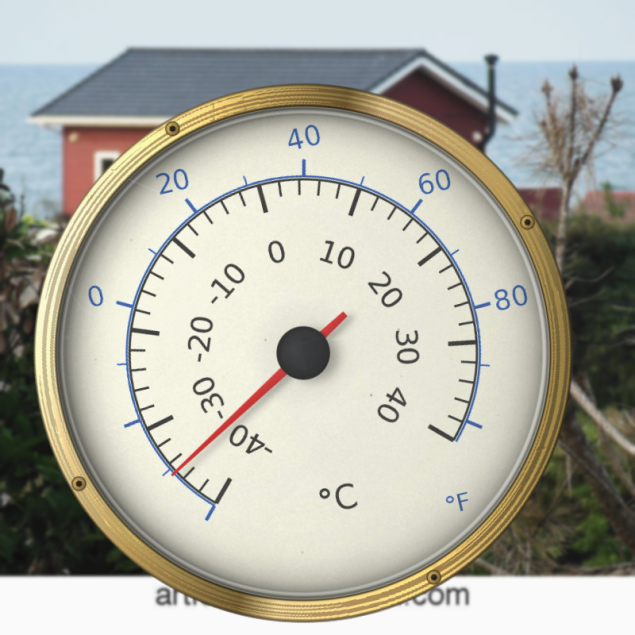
-35 °C
